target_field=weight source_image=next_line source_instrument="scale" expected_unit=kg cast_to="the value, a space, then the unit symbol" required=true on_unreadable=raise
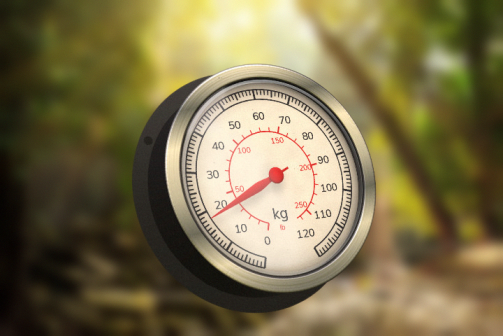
18 kg
